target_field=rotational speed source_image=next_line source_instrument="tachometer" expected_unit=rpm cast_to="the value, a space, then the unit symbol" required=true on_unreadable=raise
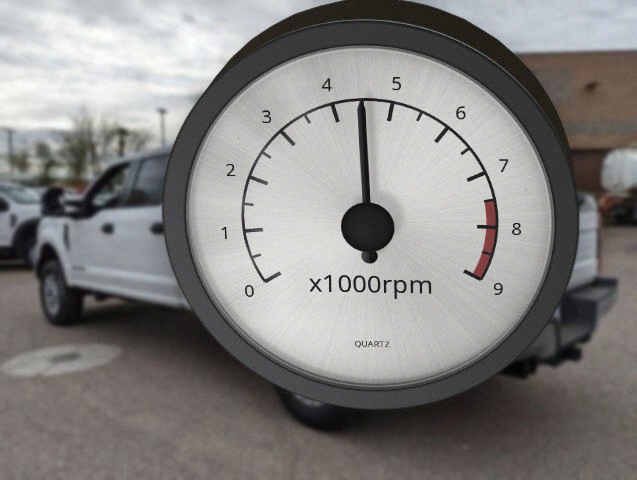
4500 rpm
